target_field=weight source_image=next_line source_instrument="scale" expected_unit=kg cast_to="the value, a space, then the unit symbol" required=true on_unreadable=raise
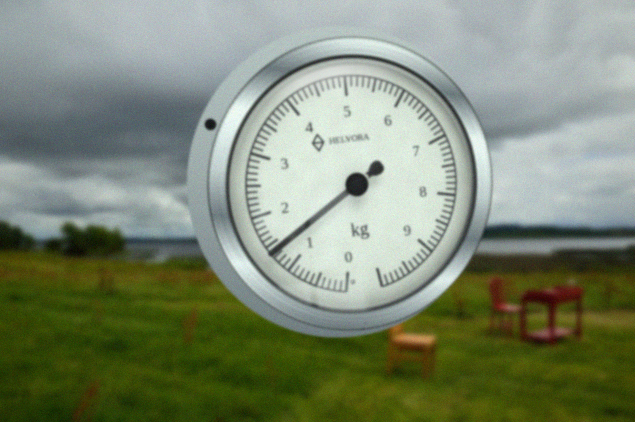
1.4 kg
